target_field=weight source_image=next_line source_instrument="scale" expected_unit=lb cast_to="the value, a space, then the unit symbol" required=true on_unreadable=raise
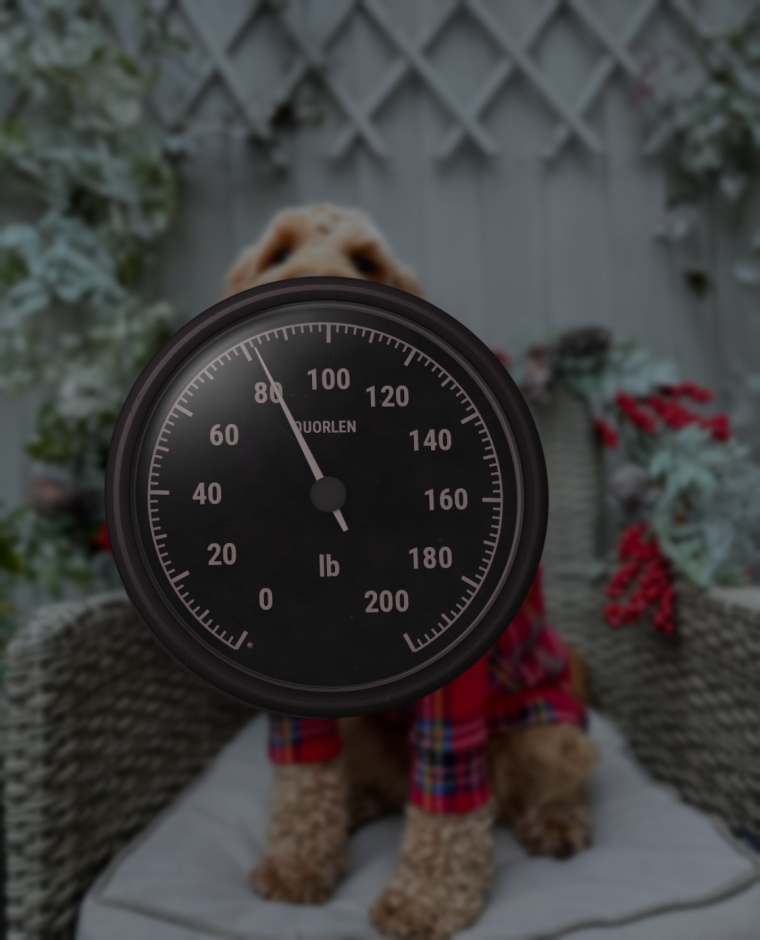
82 lb
